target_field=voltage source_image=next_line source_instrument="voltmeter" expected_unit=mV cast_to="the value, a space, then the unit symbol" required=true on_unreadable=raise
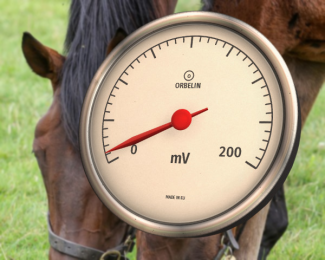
5 mV
